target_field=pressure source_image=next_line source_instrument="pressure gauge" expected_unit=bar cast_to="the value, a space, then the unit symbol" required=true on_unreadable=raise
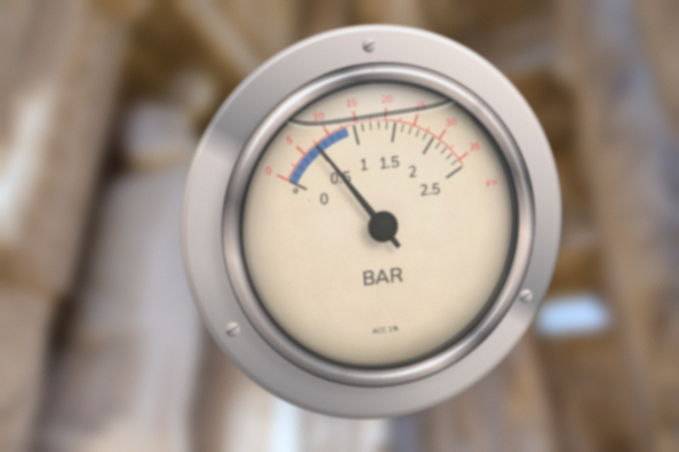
0.5 bar
